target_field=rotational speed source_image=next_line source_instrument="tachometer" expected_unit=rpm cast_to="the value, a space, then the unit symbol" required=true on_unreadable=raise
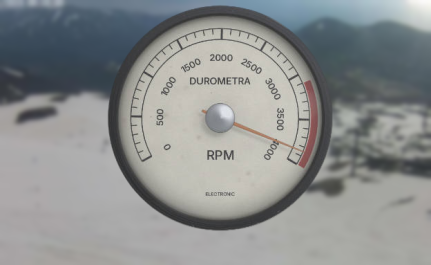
3850 rpm
